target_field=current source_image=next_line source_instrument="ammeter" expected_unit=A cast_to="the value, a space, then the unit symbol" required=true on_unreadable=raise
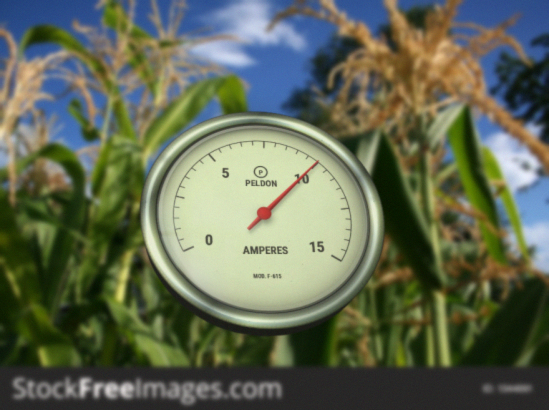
10 A
